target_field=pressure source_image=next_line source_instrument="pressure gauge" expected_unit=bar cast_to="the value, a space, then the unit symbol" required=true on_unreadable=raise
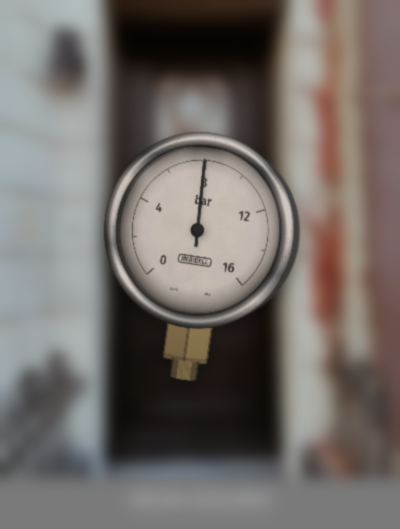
8 bar
